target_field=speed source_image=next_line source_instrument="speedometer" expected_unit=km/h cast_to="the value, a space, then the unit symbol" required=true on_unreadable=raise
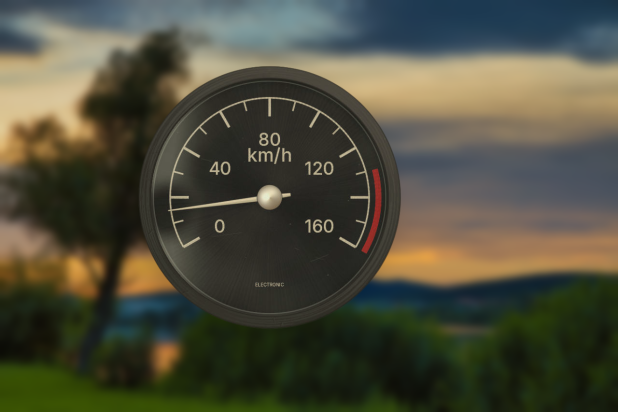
15 km/h
